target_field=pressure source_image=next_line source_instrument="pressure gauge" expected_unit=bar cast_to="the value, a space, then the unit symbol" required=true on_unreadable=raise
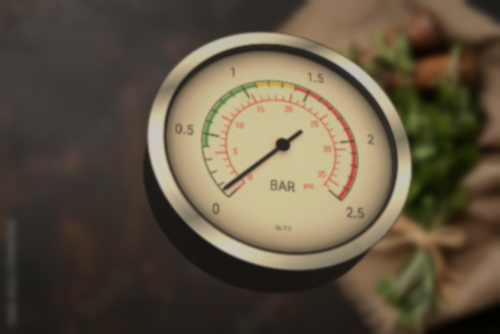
0.05 bar
